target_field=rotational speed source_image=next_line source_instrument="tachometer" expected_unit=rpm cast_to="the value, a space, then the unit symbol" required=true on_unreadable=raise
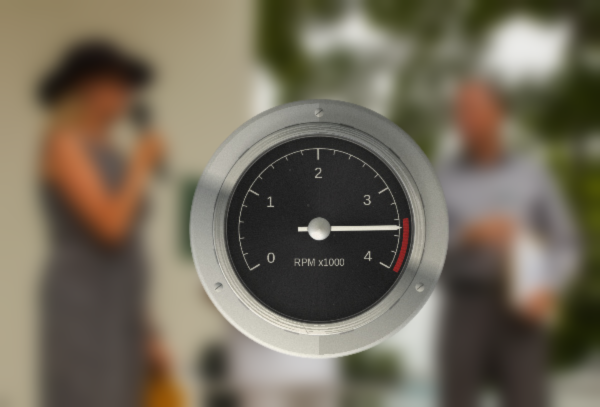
3500 rpm
